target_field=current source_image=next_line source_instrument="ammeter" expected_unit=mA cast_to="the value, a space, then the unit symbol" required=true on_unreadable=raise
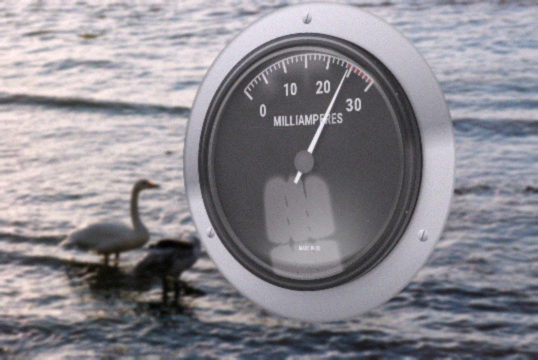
25 mA
